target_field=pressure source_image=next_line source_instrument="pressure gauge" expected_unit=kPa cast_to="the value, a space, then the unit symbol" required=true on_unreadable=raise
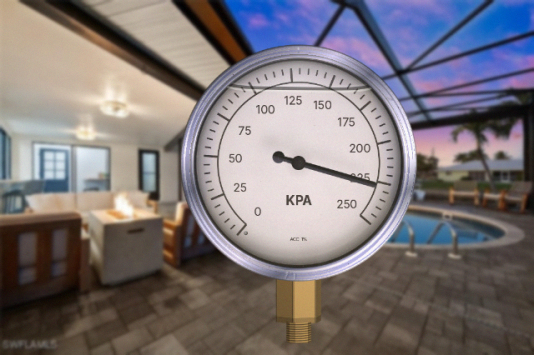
227.5 kPa
